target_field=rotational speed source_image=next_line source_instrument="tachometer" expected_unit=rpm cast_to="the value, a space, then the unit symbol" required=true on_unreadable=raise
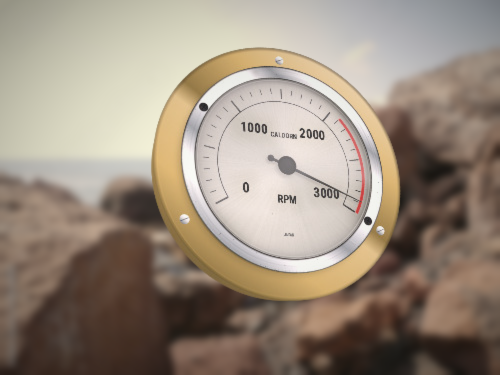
2900 rpm
